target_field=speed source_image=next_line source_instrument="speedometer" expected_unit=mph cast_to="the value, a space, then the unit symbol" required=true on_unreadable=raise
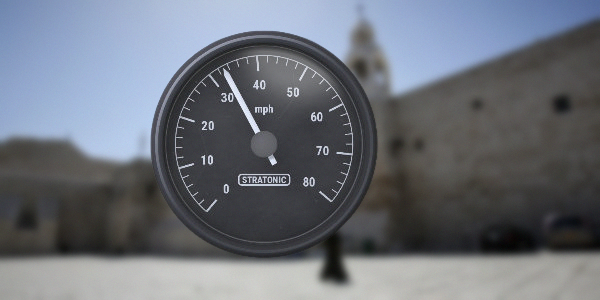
33 mph
